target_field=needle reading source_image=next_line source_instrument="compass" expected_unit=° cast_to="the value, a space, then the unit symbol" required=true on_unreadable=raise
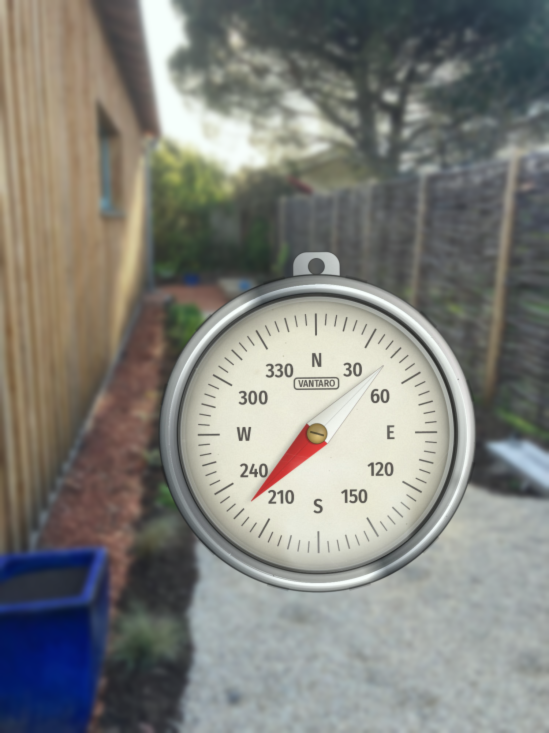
225 °
